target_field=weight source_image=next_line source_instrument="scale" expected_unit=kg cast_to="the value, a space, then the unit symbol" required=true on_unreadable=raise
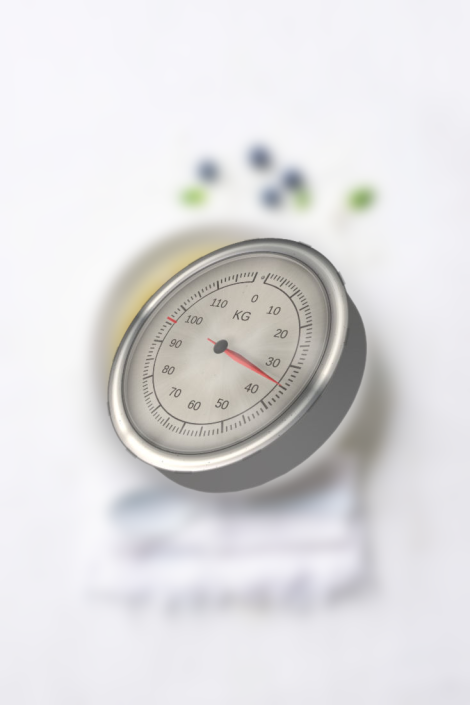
35 kg
